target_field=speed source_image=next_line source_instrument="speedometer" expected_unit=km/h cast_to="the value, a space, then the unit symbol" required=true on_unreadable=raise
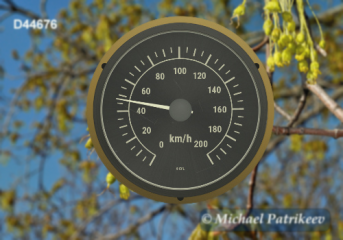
47.5 km/h
